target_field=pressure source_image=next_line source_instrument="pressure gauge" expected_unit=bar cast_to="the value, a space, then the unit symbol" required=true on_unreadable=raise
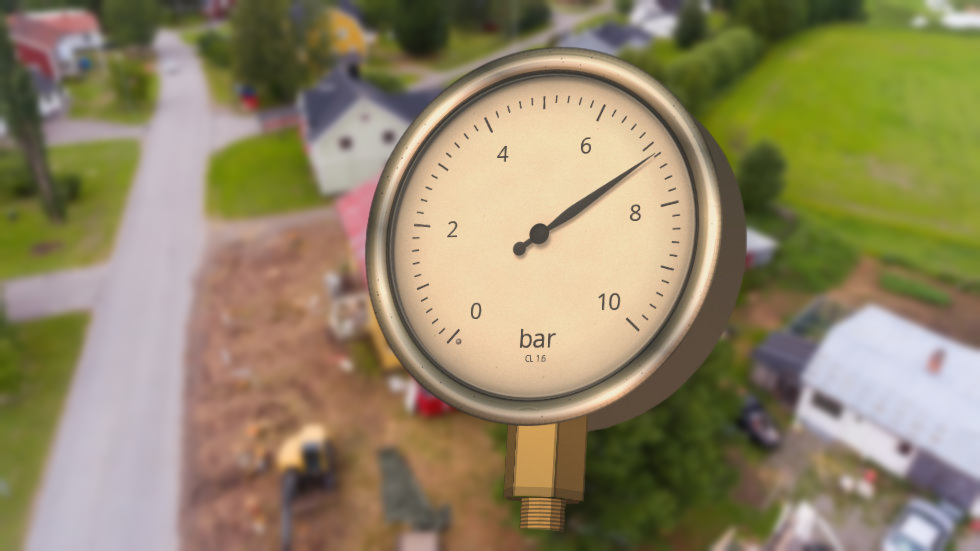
7.2 bar
